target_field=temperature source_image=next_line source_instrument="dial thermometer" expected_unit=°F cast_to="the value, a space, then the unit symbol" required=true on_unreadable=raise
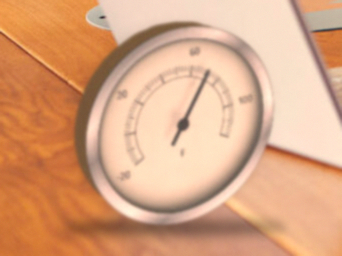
70 °F
